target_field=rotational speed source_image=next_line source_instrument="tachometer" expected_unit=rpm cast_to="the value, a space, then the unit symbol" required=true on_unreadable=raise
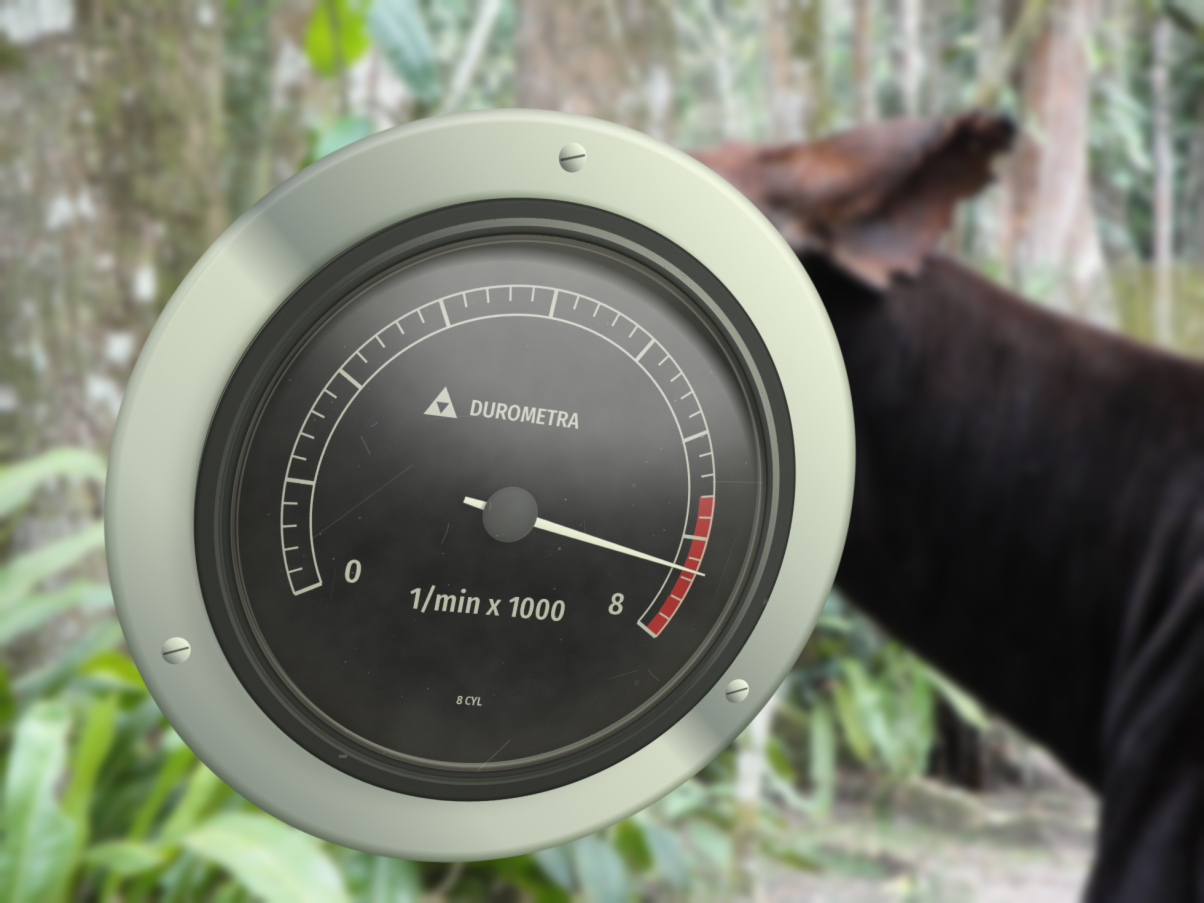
7300 rpm
